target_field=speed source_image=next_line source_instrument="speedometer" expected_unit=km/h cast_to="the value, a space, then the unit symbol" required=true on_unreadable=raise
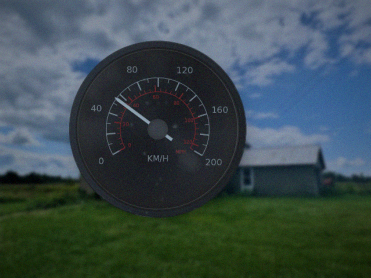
55 km/h
